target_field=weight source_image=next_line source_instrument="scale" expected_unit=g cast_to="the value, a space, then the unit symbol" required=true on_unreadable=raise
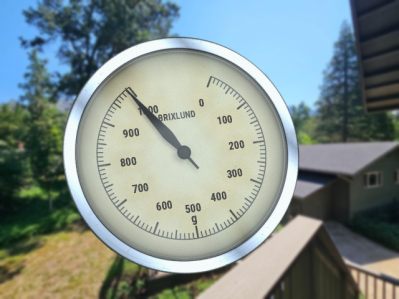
990 g
